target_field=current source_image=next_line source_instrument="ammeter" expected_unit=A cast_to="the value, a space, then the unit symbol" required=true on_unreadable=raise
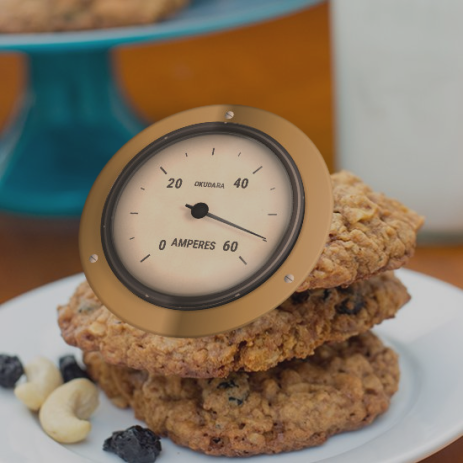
55 A
